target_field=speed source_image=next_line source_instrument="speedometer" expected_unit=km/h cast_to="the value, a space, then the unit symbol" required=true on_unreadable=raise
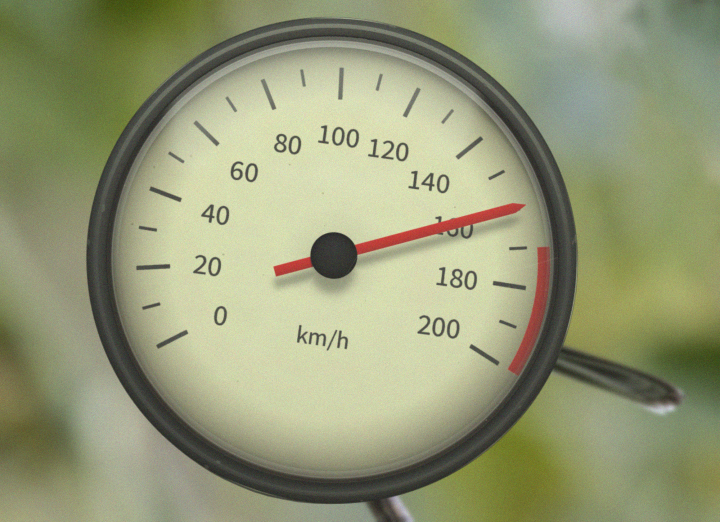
160 km/h
